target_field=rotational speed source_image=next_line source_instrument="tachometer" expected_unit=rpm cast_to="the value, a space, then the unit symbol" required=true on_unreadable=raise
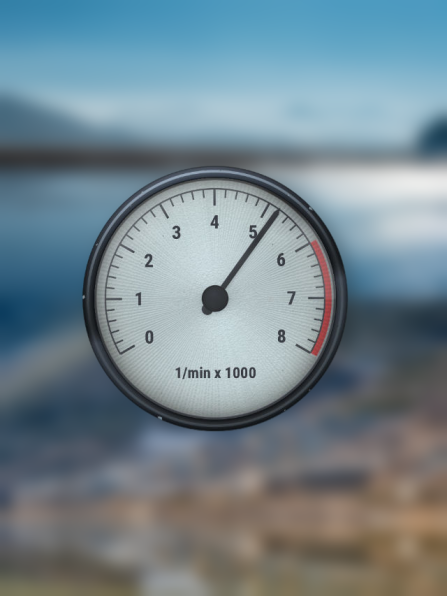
5200 rpm
